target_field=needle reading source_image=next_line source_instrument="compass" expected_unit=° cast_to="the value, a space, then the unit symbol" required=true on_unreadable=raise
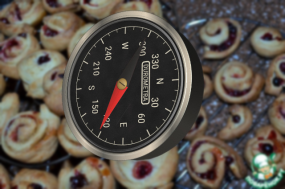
120 °
